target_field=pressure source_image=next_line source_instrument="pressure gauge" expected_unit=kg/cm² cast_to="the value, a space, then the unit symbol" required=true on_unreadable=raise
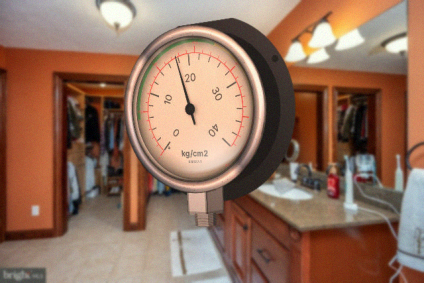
18 kg/cm²
